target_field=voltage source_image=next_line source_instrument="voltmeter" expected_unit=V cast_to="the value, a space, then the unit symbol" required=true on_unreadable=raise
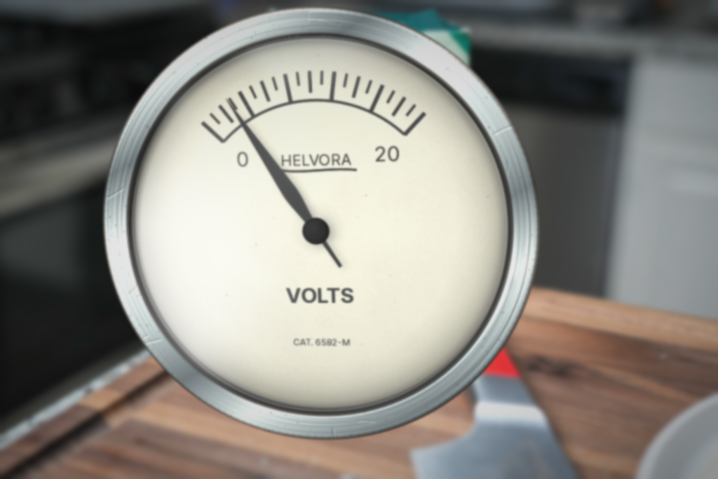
3 V
